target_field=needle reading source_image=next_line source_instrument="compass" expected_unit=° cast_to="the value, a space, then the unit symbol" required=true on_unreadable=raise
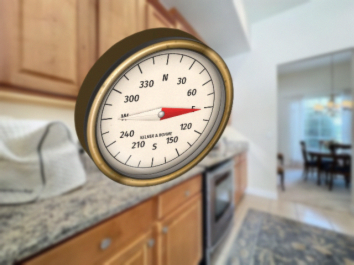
90 °
